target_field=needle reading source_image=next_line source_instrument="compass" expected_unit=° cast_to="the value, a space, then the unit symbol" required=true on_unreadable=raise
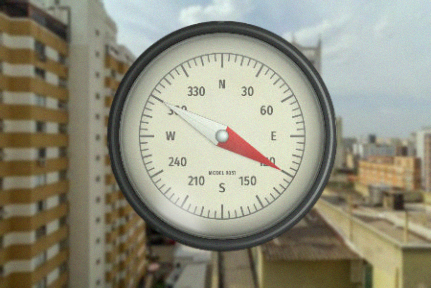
120 °
